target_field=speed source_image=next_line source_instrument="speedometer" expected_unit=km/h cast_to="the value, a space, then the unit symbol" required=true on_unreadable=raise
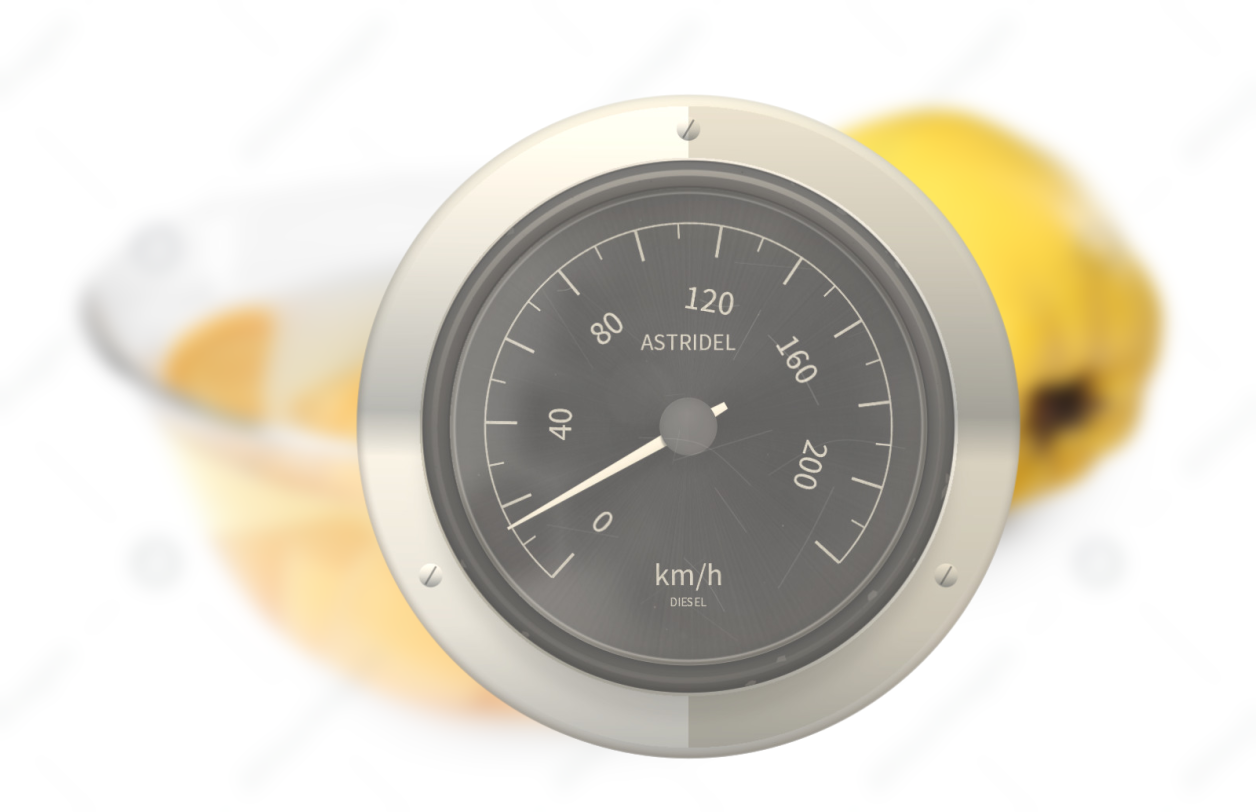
15 km/h
